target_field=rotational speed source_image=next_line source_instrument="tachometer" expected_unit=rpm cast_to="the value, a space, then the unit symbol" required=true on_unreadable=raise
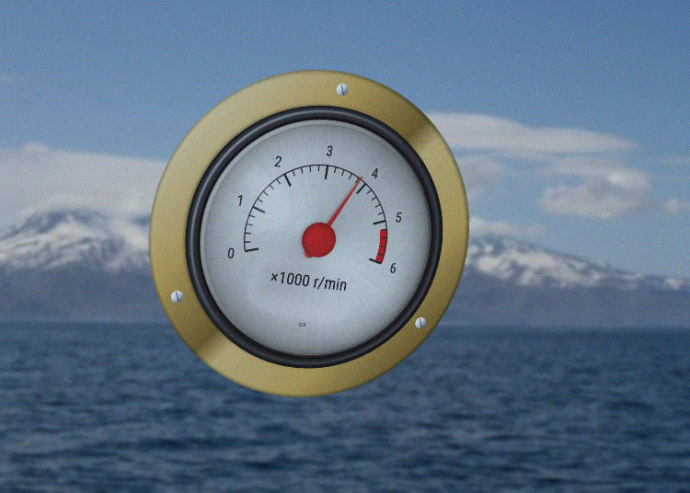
3800 rpm
